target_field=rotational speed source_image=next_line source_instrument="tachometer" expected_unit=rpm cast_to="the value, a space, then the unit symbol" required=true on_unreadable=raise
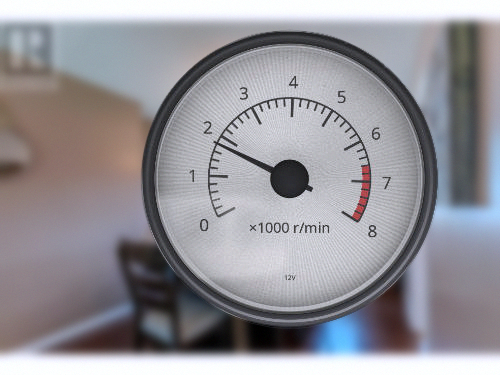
1800 rpm
